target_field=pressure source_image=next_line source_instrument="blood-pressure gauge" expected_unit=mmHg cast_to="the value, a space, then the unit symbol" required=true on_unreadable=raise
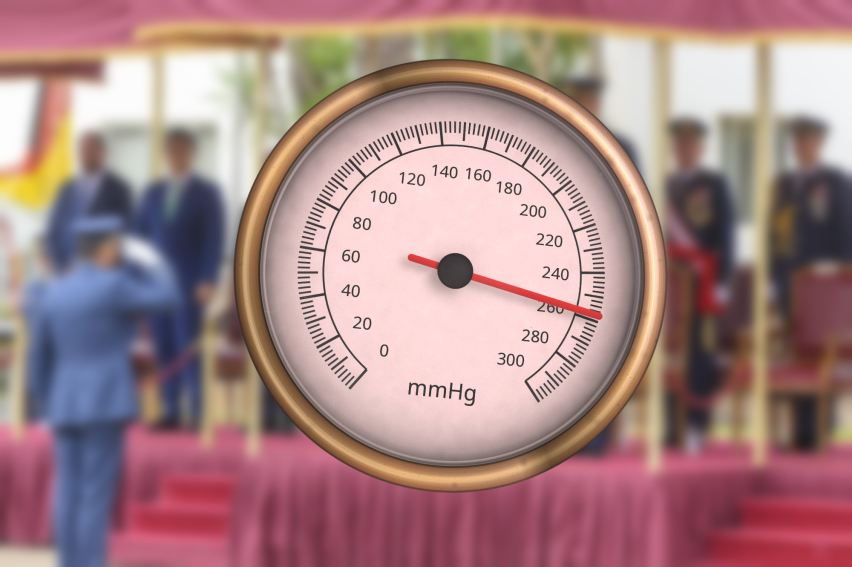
258 mmHg
